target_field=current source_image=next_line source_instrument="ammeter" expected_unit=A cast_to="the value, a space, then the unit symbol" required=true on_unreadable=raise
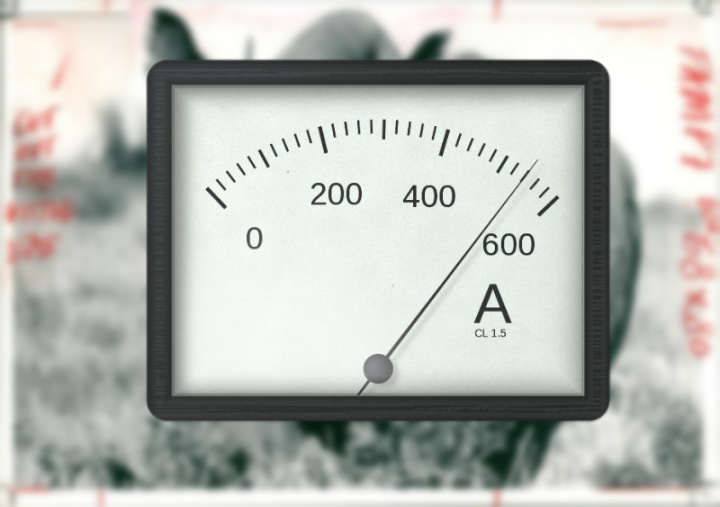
540 A
